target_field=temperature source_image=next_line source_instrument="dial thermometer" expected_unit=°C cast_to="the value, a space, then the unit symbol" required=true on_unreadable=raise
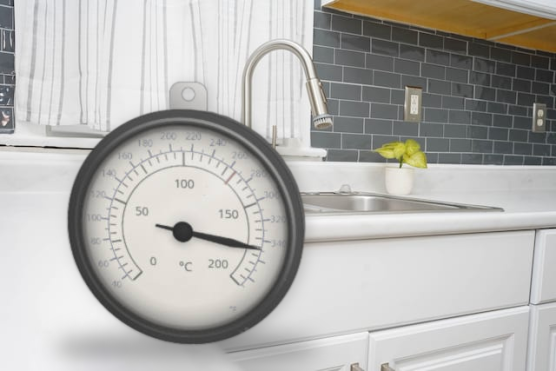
175 °C
